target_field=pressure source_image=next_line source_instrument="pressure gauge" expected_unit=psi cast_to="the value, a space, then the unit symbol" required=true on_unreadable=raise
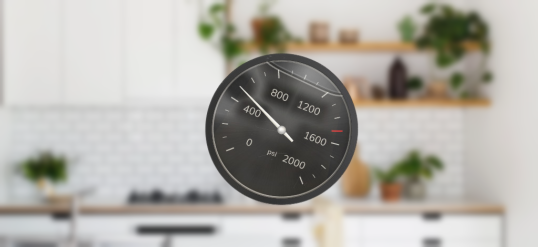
500 psi
